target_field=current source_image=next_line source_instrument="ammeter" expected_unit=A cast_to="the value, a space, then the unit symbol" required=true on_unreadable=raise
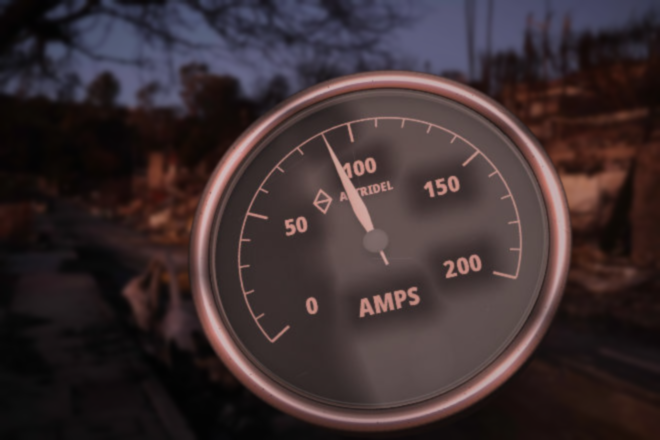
90 A
